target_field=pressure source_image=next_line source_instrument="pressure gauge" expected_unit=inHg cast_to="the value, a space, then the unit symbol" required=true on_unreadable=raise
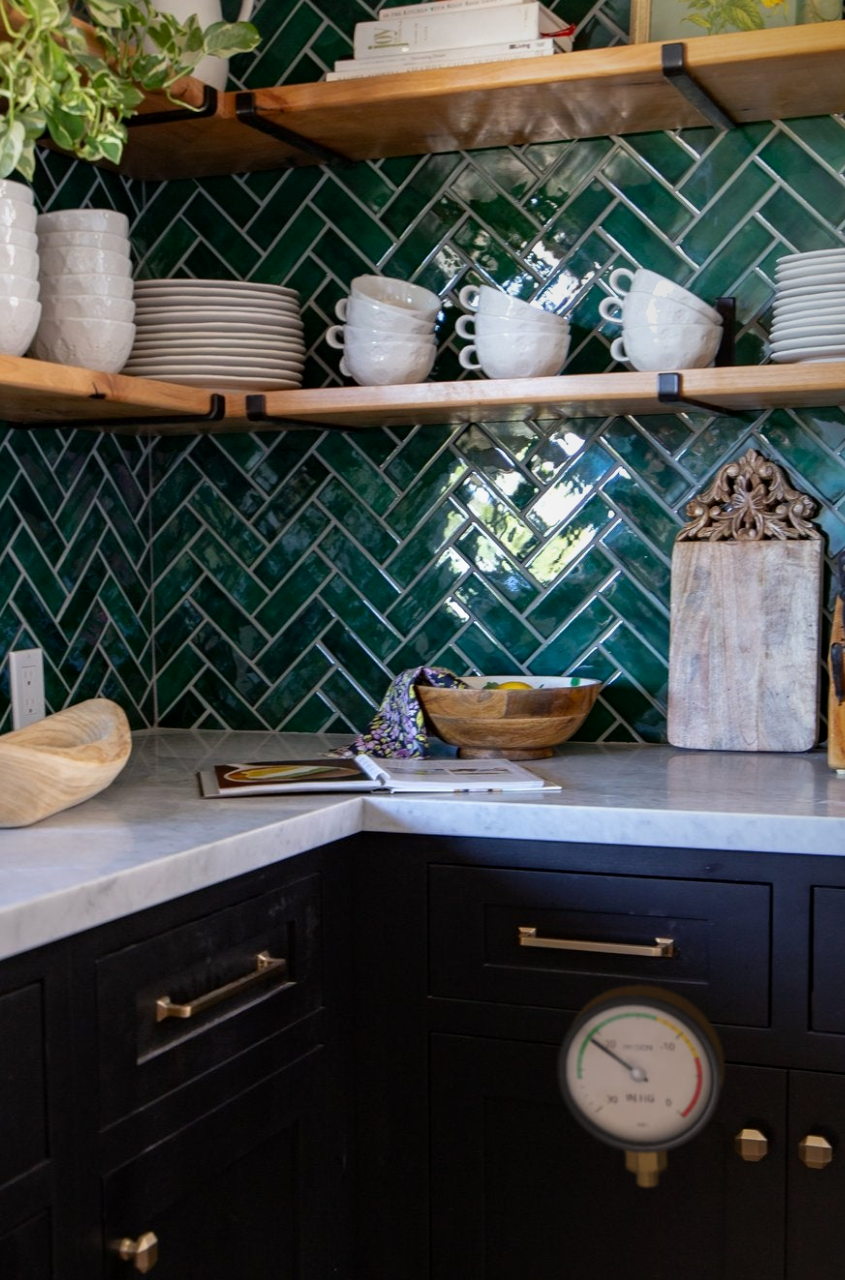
-21 inHg
